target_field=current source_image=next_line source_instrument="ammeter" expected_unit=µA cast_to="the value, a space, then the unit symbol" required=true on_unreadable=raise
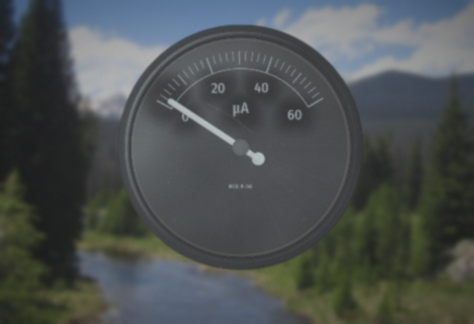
2 µA
